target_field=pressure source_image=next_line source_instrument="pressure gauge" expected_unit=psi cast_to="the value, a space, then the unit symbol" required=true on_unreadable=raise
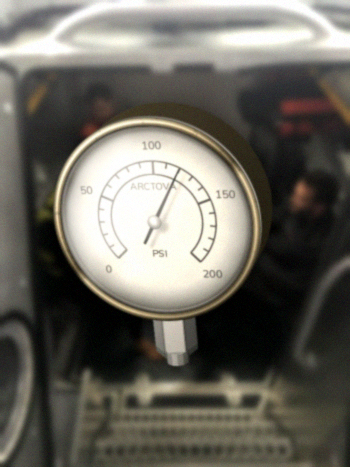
120 psi
